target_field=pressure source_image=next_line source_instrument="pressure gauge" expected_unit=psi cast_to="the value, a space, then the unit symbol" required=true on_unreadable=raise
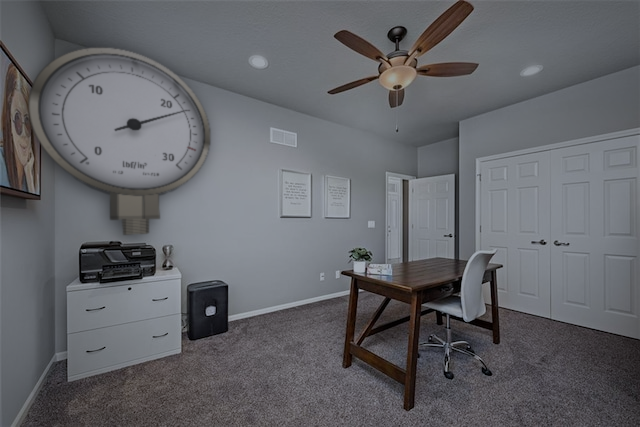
22 psi
